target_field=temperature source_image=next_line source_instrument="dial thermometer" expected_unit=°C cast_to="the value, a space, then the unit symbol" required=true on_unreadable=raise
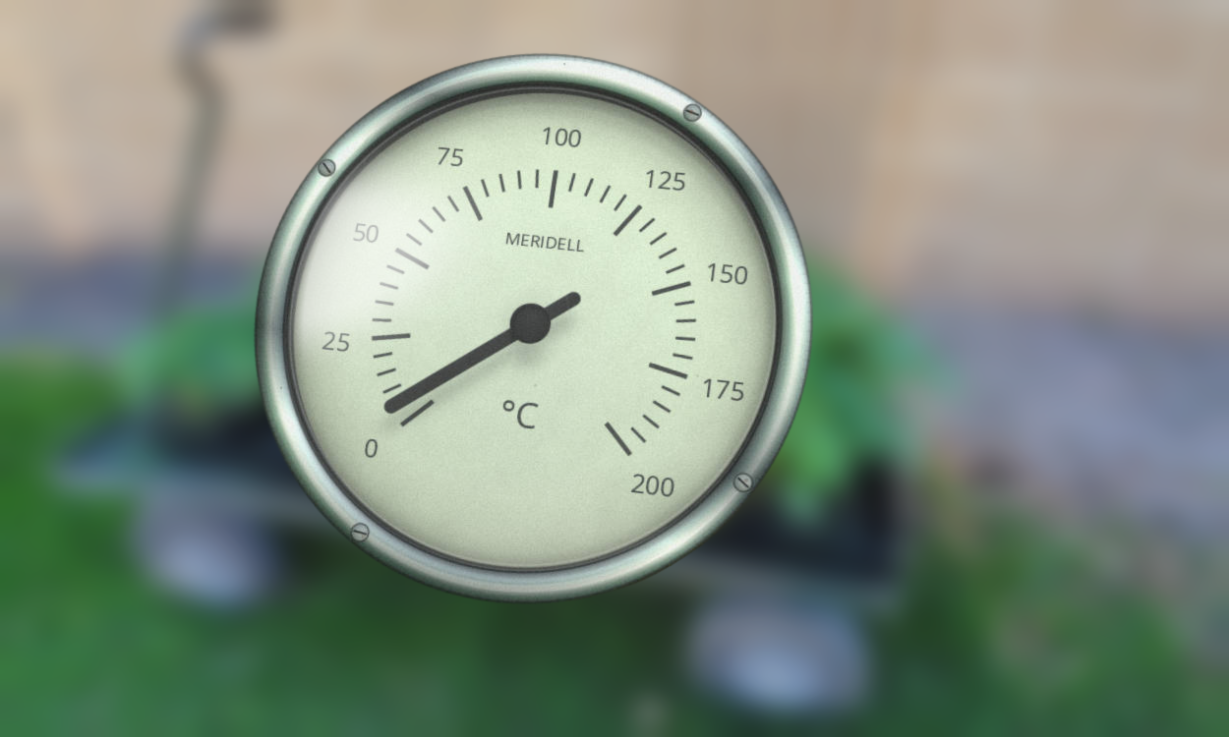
5 °C
